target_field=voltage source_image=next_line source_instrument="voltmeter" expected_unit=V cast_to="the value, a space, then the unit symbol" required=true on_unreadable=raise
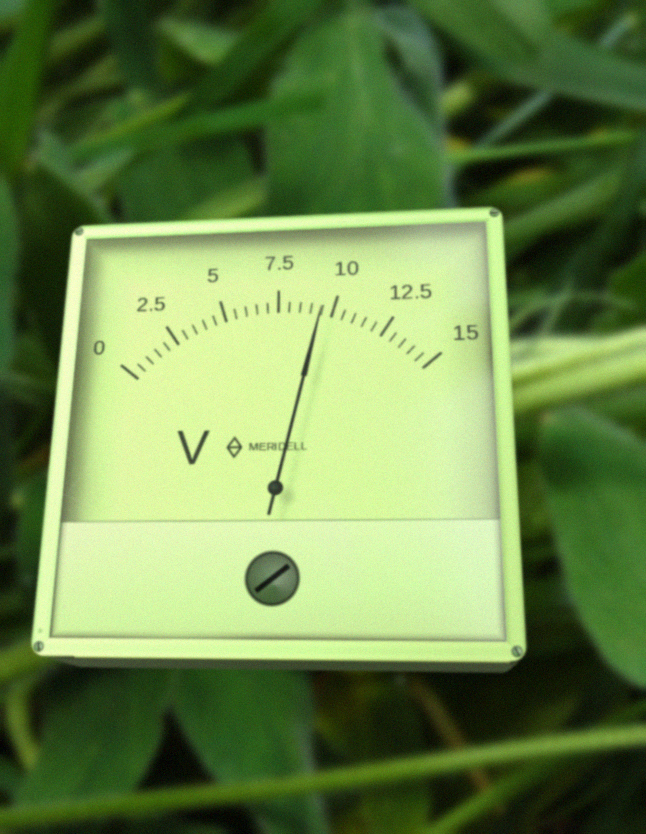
9.5 V
